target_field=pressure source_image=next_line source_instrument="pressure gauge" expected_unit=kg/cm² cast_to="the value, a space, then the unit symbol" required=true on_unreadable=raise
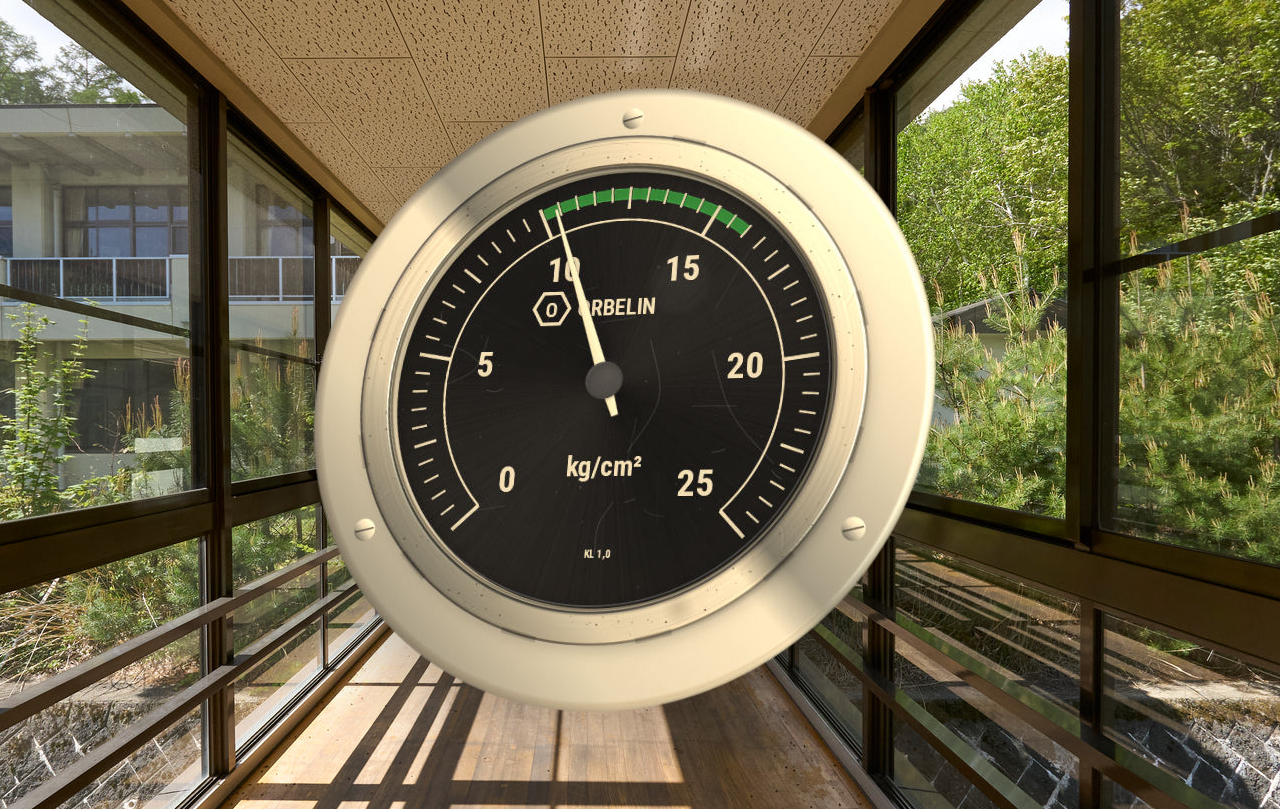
10.5 kg/cm²
